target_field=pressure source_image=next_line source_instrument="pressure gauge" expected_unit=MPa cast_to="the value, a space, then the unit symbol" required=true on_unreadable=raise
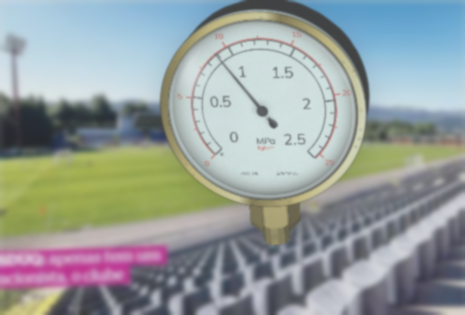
0.9 MPa
